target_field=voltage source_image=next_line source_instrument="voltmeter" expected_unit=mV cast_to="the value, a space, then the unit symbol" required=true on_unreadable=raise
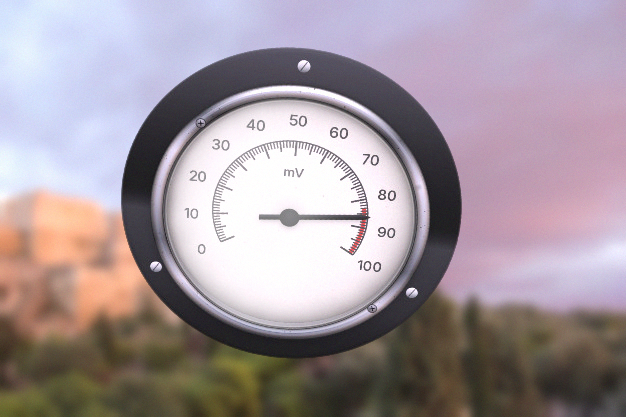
85 mV
